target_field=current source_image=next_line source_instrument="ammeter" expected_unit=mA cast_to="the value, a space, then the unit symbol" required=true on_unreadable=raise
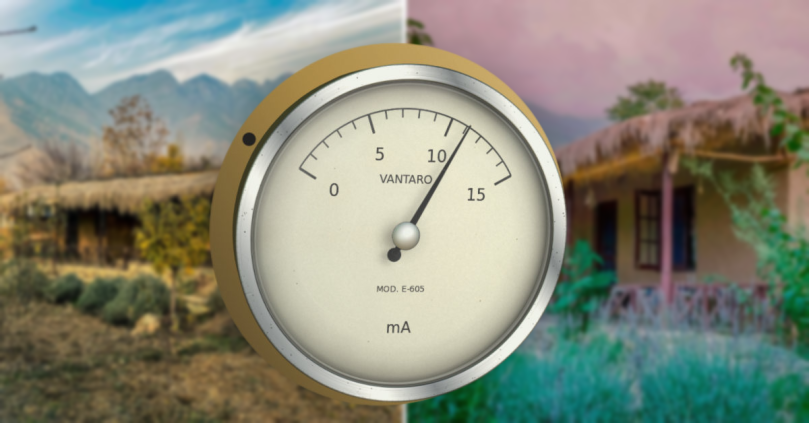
11 mA
